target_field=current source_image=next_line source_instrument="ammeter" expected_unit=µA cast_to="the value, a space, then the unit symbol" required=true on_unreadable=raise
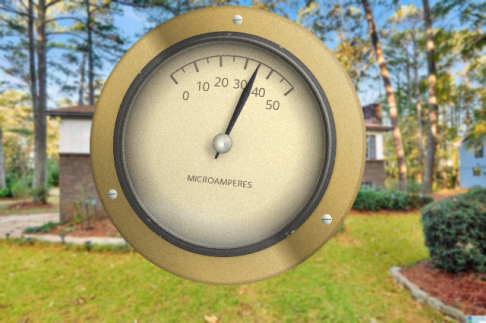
35 µA
